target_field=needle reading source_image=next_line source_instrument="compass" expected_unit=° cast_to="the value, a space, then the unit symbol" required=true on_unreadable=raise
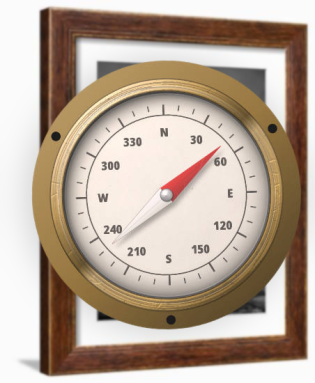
50 °
